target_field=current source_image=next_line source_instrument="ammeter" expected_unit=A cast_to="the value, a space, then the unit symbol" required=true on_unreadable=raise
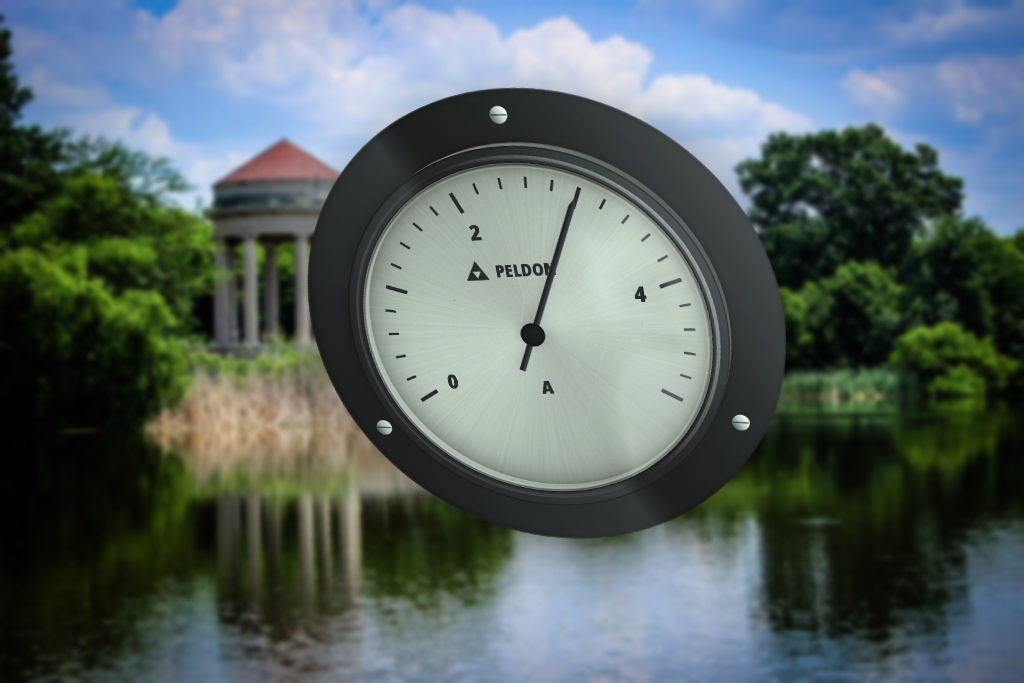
3 A
